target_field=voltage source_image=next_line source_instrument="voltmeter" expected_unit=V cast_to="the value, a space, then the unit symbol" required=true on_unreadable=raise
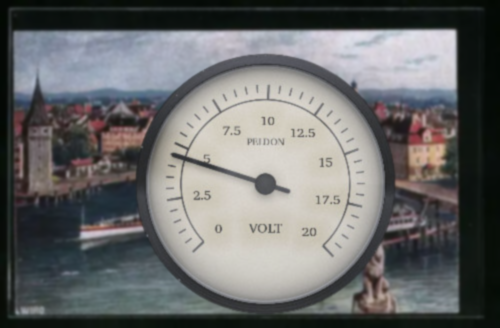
4.5 V
